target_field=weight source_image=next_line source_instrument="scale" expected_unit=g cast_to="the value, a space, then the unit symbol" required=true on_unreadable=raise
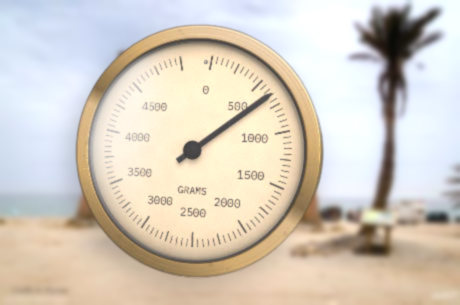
650 g
